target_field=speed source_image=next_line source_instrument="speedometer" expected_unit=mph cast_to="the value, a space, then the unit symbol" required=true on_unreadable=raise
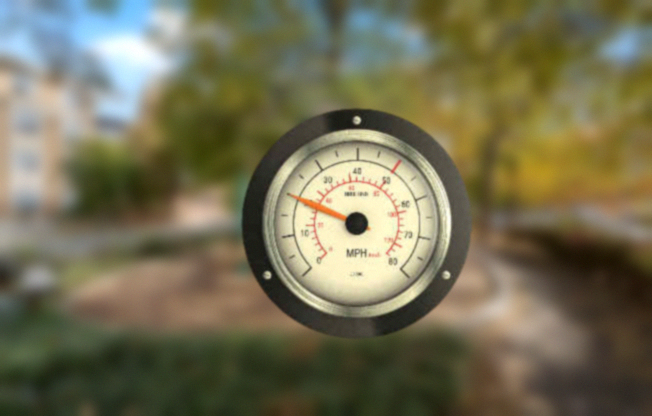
20 mph
